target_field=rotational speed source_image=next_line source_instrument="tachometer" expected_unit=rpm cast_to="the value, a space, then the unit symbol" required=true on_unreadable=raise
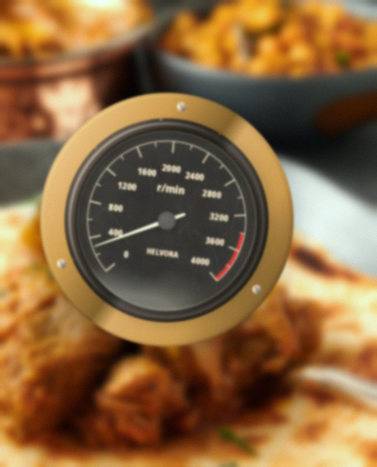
300 rpm
